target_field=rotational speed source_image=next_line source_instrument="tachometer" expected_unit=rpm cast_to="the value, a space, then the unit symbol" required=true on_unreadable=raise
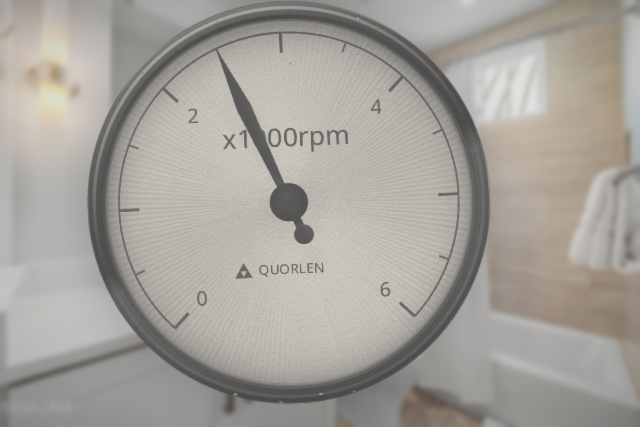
2500 rpm
